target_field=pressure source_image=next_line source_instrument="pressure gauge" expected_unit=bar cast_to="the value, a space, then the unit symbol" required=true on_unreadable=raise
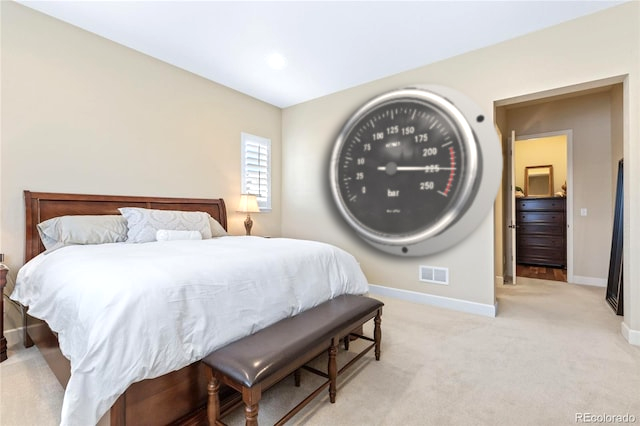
225 bar
